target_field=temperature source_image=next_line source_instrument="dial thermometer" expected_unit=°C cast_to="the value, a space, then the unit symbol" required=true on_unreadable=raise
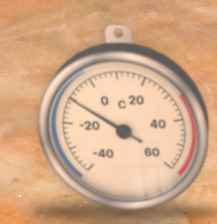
-10 °C
